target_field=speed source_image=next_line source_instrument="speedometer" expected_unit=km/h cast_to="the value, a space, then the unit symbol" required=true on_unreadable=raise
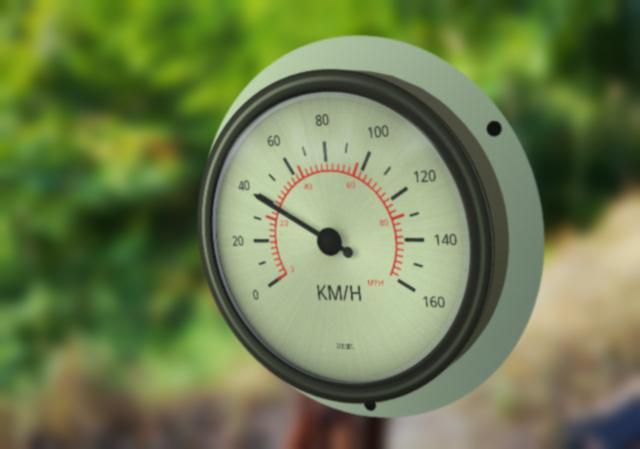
40 km/h
